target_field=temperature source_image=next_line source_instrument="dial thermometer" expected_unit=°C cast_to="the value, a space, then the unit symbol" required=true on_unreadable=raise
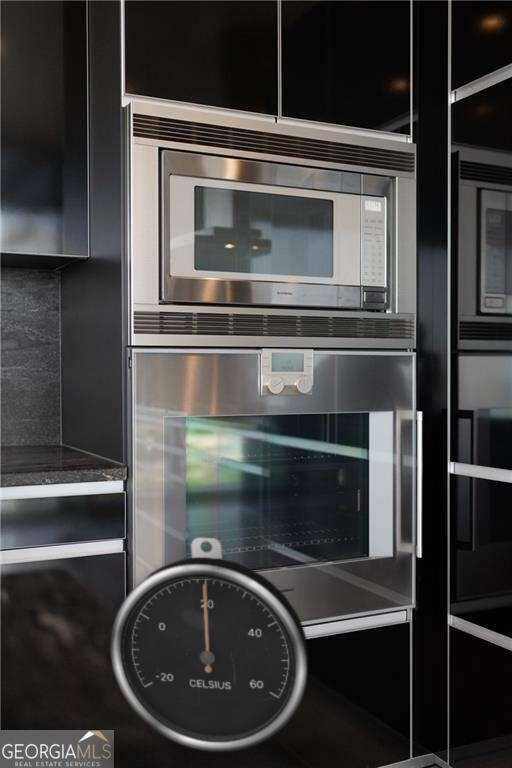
20 °C
